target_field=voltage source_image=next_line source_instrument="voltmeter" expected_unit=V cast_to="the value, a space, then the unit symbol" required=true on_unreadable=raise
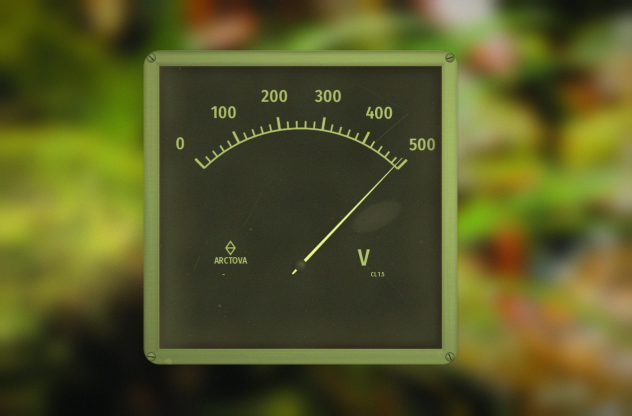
490 V
